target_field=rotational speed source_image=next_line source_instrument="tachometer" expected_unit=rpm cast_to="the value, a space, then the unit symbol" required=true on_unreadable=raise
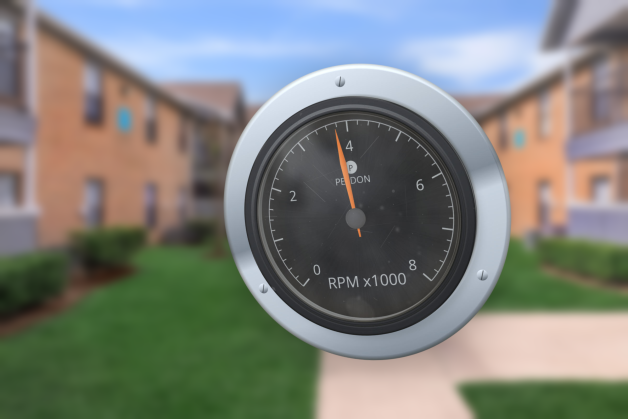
3800 rpm
